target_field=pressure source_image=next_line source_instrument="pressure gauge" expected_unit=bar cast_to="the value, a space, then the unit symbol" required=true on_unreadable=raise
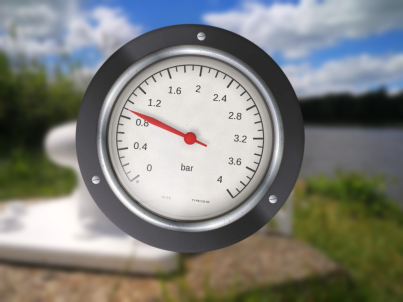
0.9 bar
